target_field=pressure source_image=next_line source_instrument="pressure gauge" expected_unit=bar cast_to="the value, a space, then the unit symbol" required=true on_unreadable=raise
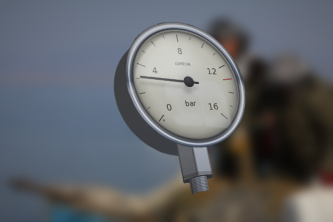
3 bar
